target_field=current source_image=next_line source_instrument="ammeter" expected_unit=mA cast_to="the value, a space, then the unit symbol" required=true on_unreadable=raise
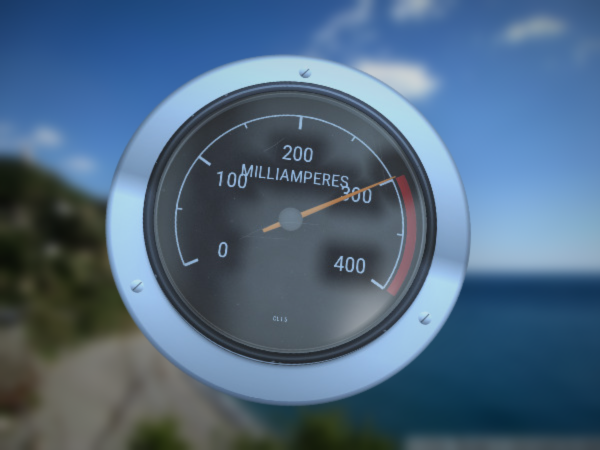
300 mA
